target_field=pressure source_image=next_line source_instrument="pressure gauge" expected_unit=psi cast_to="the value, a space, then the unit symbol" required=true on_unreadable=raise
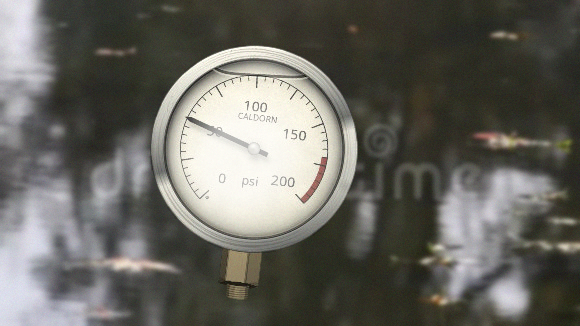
50 psi
